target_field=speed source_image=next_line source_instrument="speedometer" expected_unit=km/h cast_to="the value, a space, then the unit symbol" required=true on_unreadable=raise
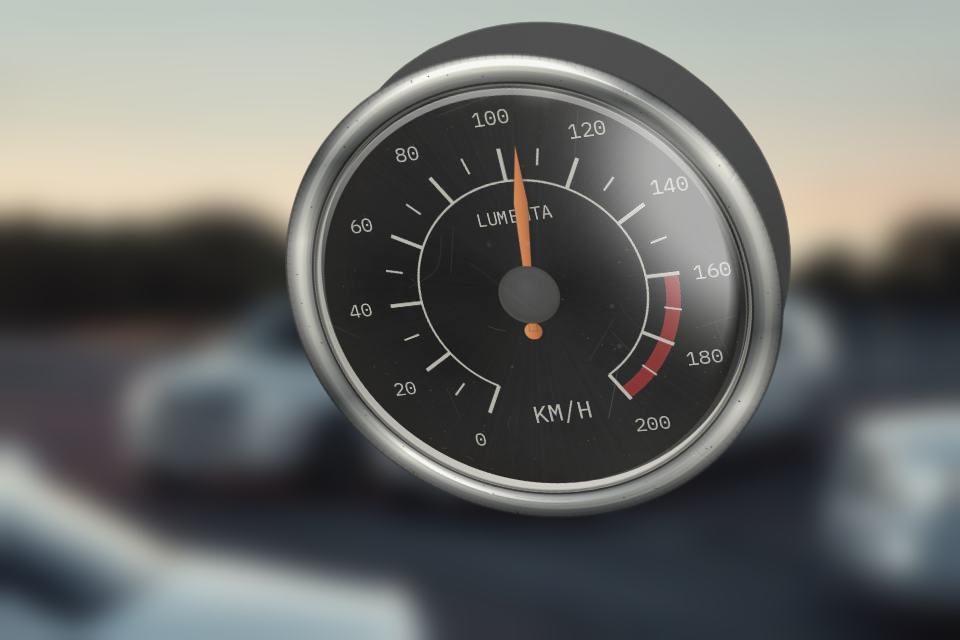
105 km/h
